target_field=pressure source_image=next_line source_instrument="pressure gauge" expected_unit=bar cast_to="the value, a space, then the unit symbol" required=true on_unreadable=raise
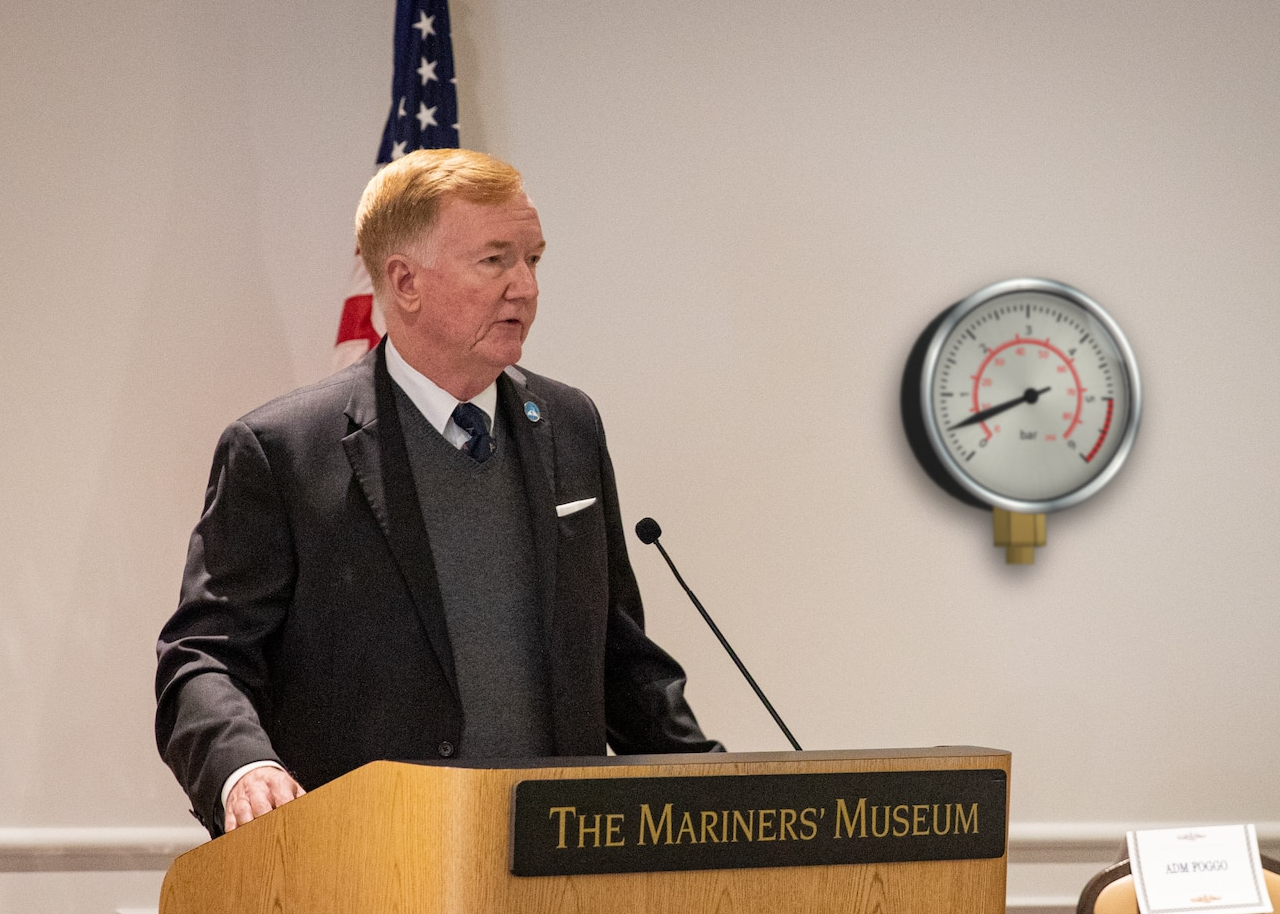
0.5 bar
